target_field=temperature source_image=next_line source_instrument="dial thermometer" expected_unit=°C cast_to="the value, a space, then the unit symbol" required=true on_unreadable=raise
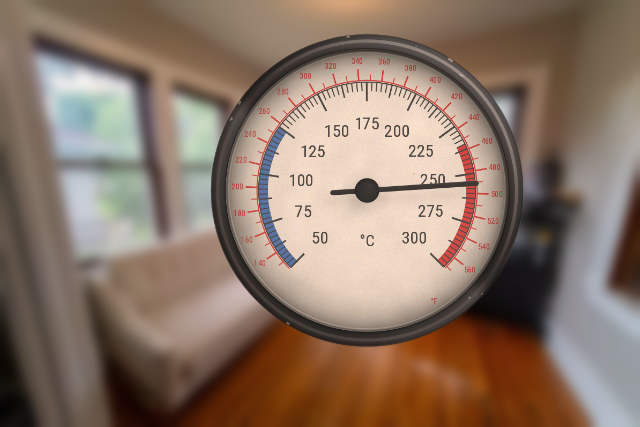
255 °C
